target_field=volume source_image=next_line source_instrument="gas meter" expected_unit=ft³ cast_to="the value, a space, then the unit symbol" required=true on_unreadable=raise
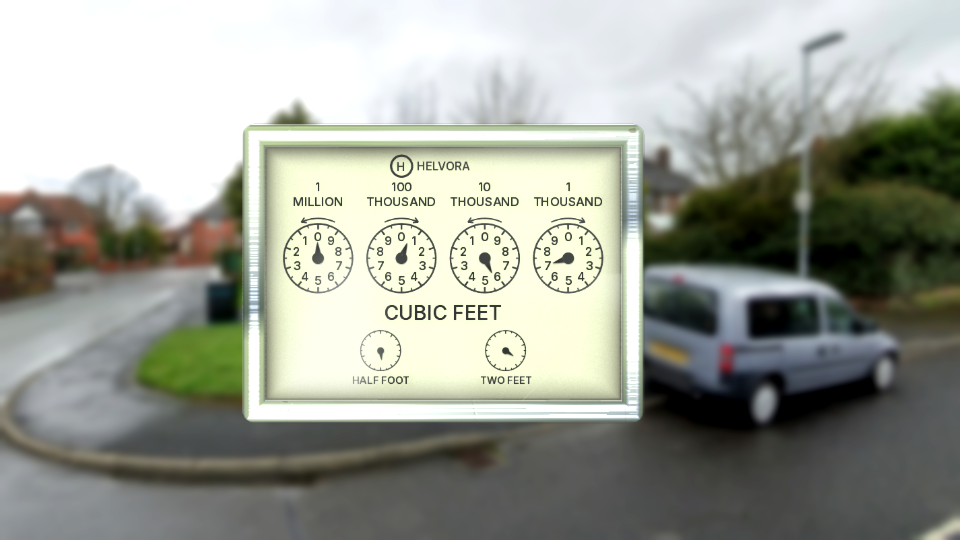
5700 ft³
